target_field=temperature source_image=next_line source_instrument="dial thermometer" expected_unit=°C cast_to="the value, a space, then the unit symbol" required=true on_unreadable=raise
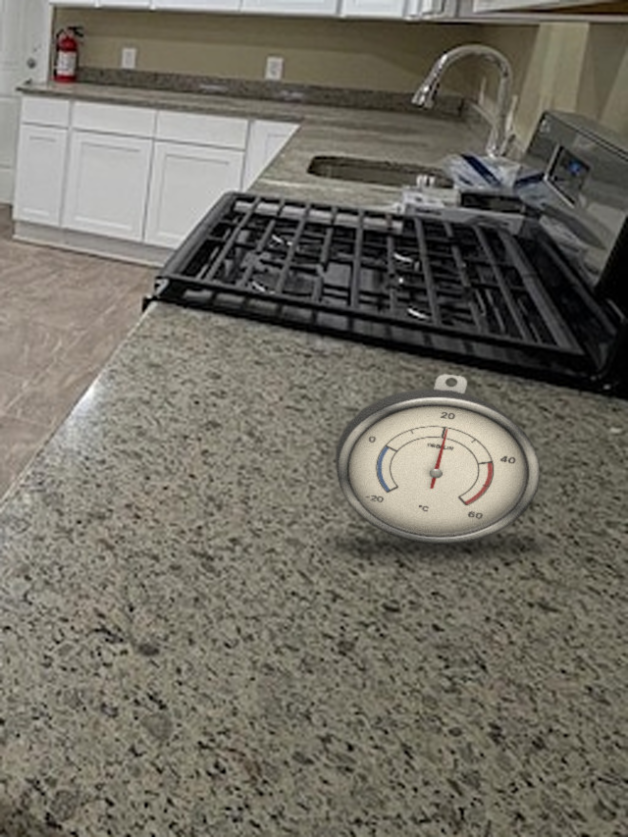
20 °C
